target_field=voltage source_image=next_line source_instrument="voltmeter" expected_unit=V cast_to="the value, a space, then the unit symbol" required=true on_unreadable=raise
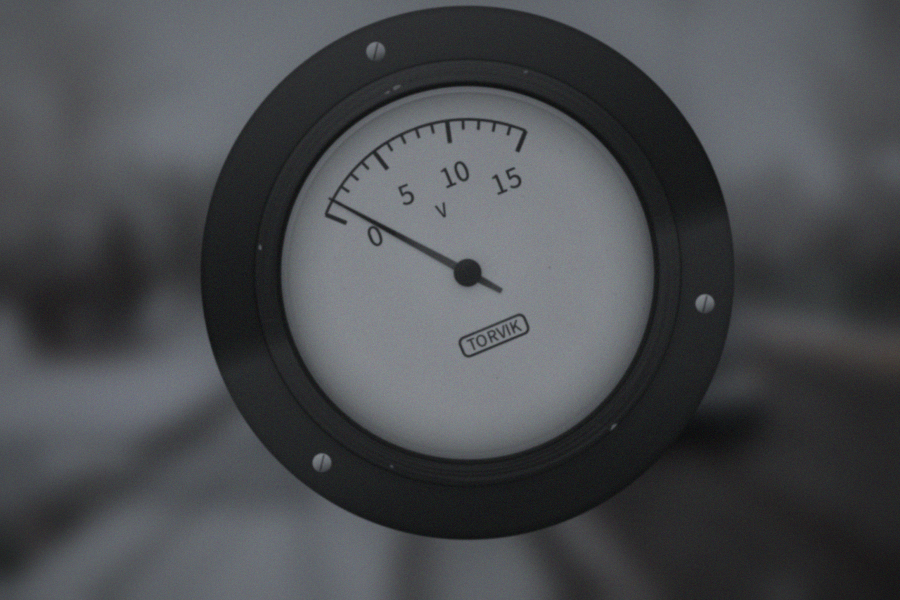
1 V
